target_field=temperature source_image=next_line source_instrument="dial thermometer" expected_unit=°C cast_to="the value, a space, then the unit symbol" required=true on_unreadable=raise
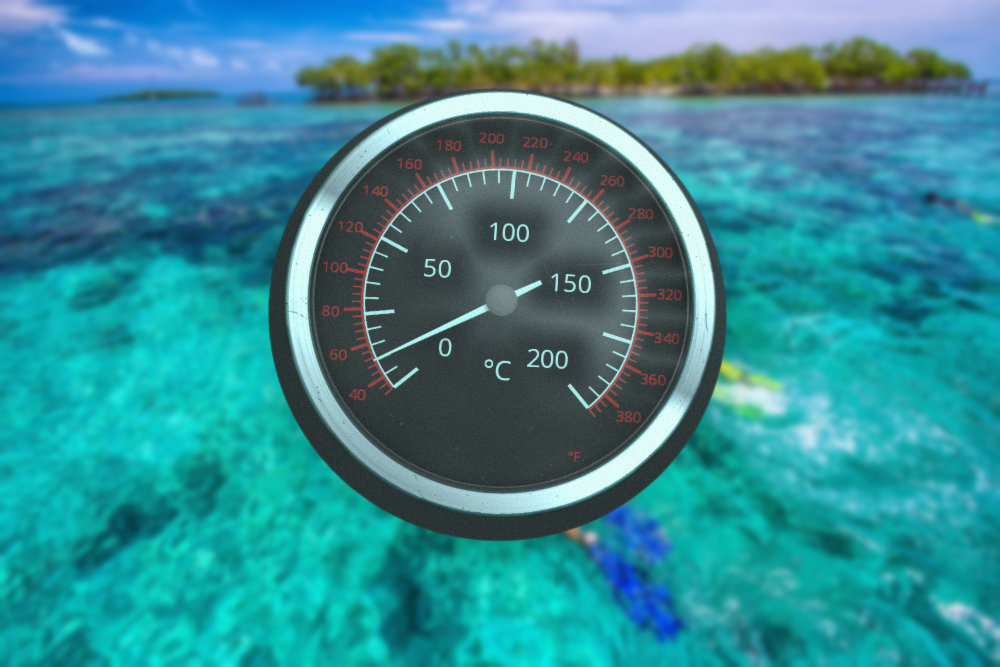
10 °C
